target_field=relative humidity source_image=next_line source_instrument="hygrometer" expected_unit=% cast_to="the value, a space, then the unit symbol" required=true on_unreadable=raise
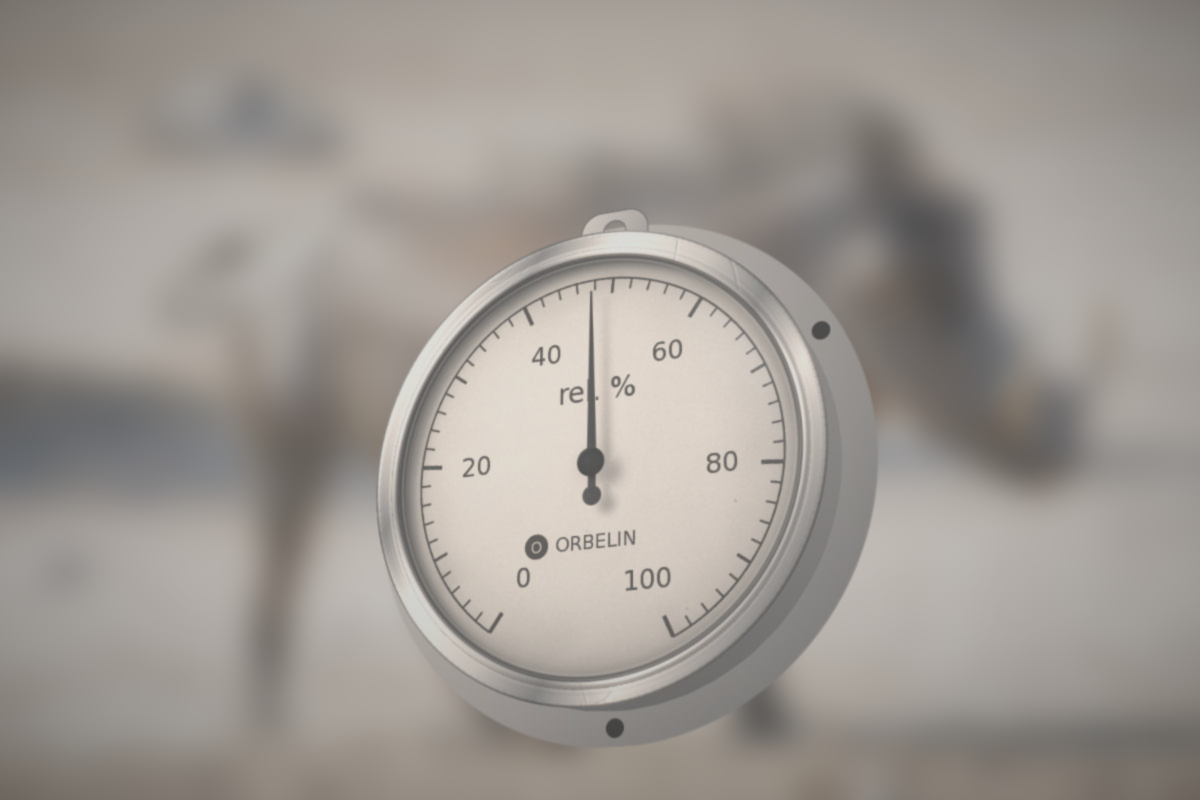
48 %
